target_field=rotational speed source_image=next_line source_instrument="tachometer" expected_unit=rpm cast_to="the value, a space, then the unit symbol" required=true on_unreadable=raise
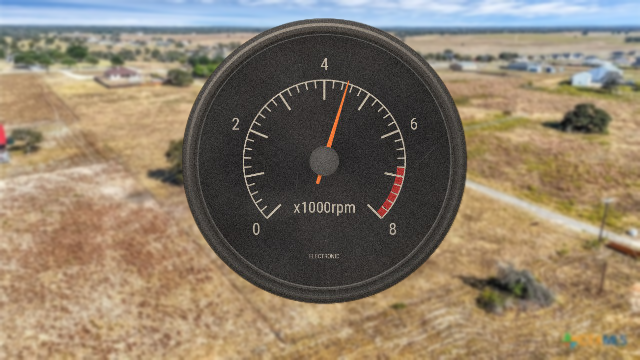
4500 rpm
